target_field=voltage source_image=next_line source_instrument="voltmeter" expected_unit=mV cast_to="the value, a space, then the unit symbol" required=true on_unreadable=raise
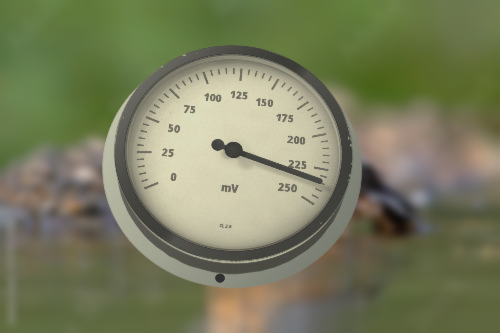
235 mV
